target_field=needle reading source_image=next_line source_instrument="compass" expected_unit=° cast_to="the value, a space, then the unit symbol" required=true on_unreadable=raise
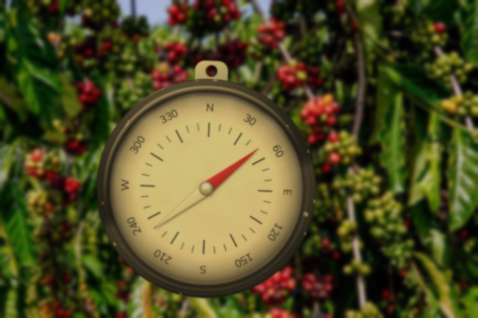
50 °
